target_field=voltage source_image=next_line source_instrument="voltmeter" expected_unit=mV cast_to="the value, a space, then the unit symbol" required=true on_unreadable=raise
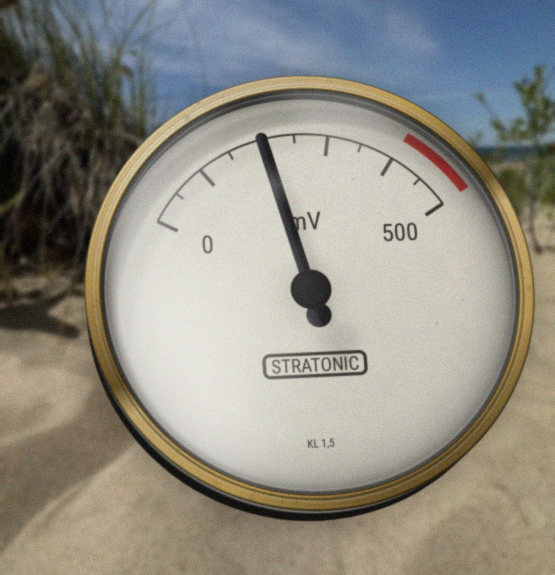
200 mV
